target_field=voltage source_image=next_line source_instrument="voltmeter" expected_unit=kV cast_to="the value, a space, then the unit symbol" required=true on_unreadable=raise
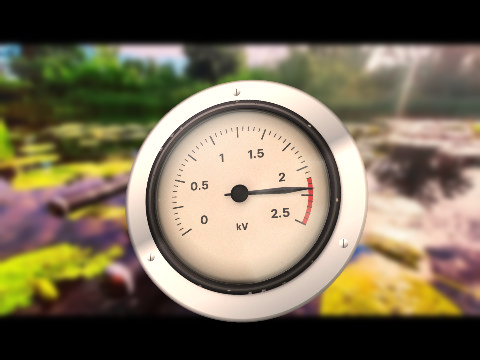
2.2 kV
